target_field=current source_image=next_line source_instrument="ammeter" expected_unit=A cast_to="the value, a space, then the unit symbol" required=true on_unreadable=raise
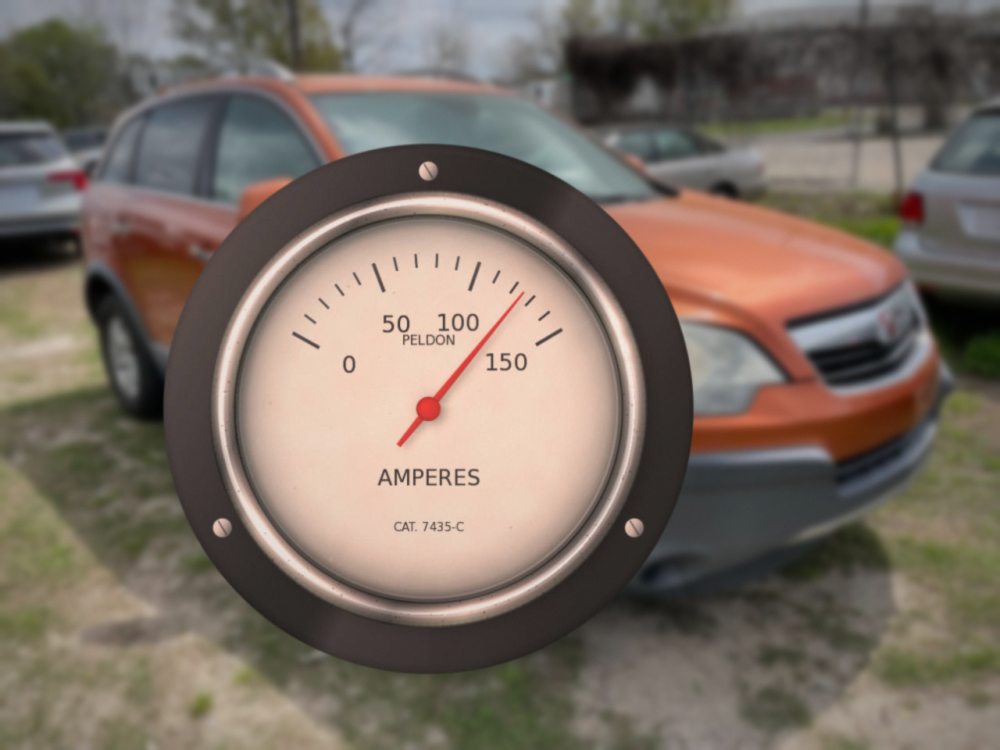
125 A
